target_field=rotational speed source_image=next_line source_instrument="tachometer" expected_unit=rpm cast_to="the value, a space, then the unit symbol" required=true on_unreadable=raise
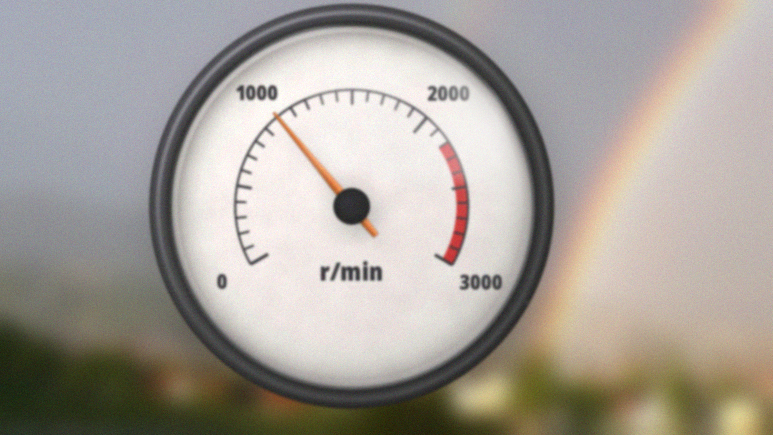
1000 rpm
